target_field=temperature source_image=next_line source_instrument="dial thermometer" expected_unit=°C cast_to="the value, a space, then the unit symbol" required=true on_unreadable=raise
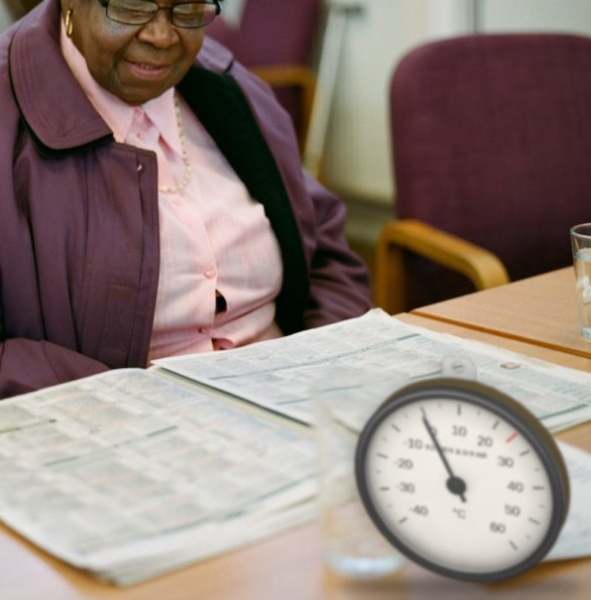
0 °C
